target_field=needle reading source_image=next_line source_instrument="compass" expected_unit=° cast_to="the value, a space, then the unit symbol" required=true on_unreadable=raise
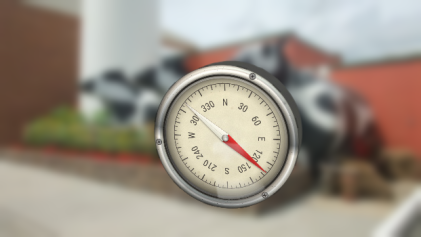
130 °
